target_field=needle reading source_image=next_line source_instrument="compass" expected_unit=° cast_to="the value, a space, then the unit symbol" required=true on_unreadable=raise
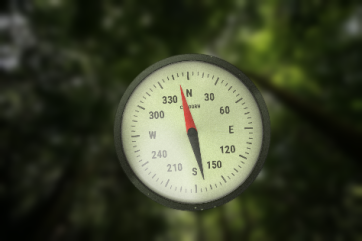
350 °
